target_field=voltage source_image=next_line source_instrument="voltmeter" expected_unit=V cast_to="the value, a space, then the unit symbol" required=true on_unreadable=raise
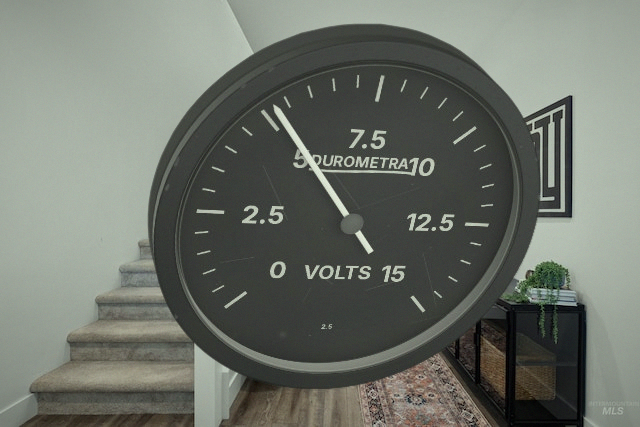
5.25 V
